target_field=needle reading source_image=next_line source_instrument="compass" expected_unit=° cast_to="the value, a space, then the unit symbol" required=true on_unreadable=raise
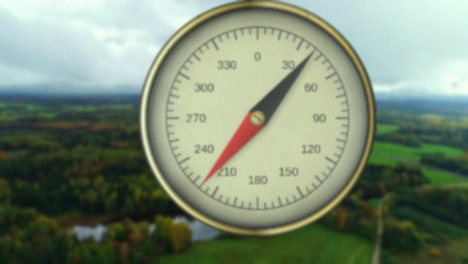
220 °
